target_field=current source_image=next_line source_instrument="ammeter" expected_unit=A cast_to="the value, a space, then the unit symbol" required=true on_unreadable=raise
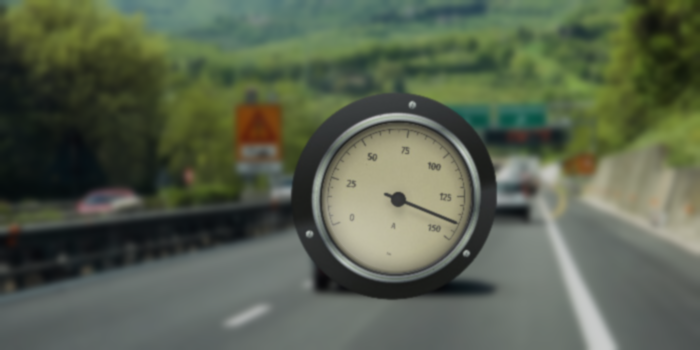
140 A
